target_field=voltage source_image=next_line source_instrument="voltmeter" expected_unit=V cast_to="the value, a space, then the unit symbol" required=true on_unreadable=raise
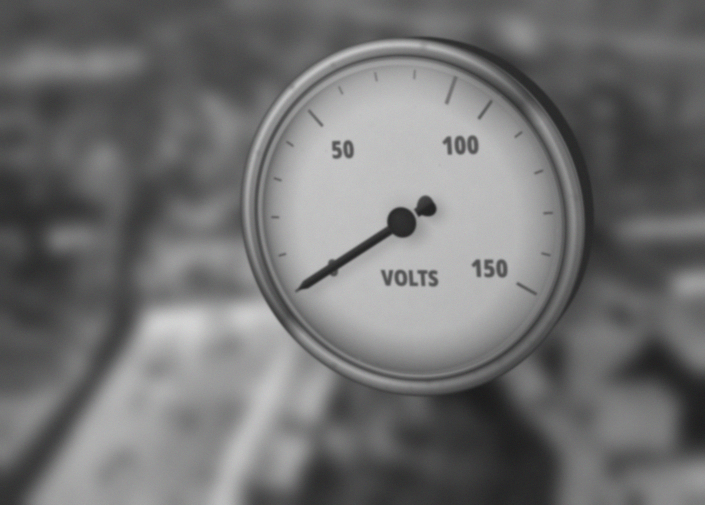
0 V
